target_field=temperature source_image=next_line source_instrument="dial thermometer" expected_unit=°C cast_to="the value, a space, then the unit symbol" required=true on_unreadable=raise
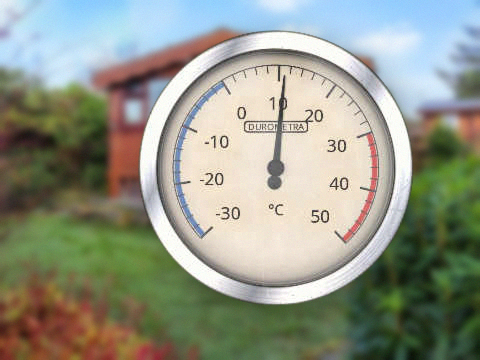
11 °C
